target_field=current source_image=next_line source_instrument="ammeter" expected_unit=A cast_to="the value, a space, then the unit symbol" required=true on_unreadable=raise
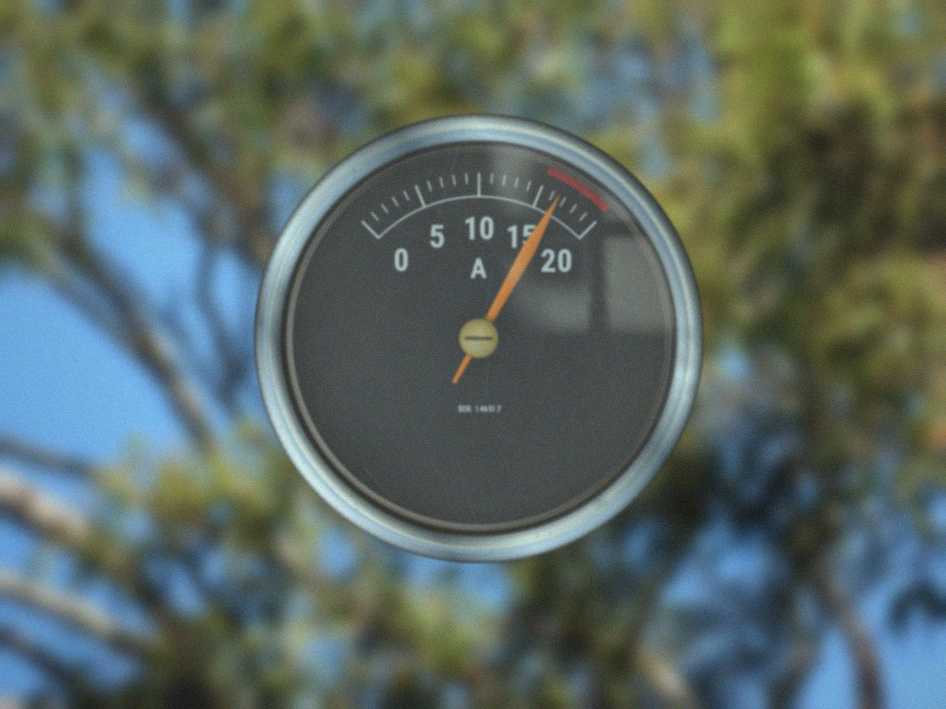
16.5 A
